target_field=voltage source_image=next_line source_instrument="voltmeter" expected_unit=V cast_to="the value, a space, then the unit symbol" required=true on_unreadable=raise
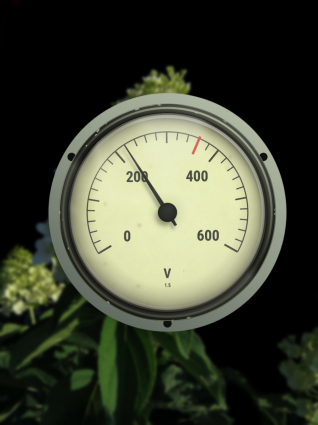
220 V
